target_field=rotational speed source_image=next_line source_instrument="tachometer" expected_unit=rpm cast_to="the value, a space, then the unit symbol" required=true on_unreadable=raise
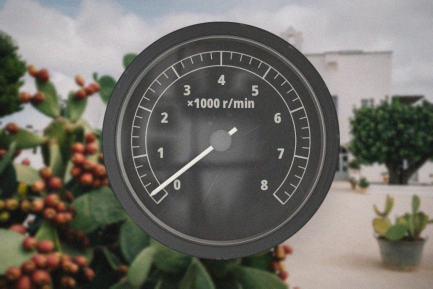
200 rpm
